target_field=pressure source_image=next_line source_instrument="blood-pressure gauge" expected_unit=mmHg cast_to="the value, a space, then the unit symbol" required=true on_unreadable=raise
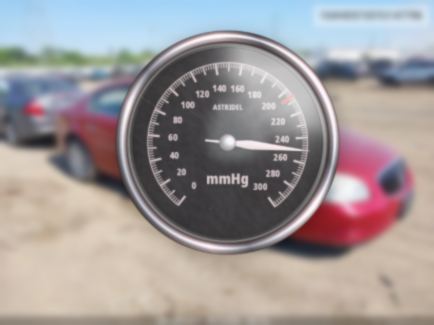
250 mmHg
